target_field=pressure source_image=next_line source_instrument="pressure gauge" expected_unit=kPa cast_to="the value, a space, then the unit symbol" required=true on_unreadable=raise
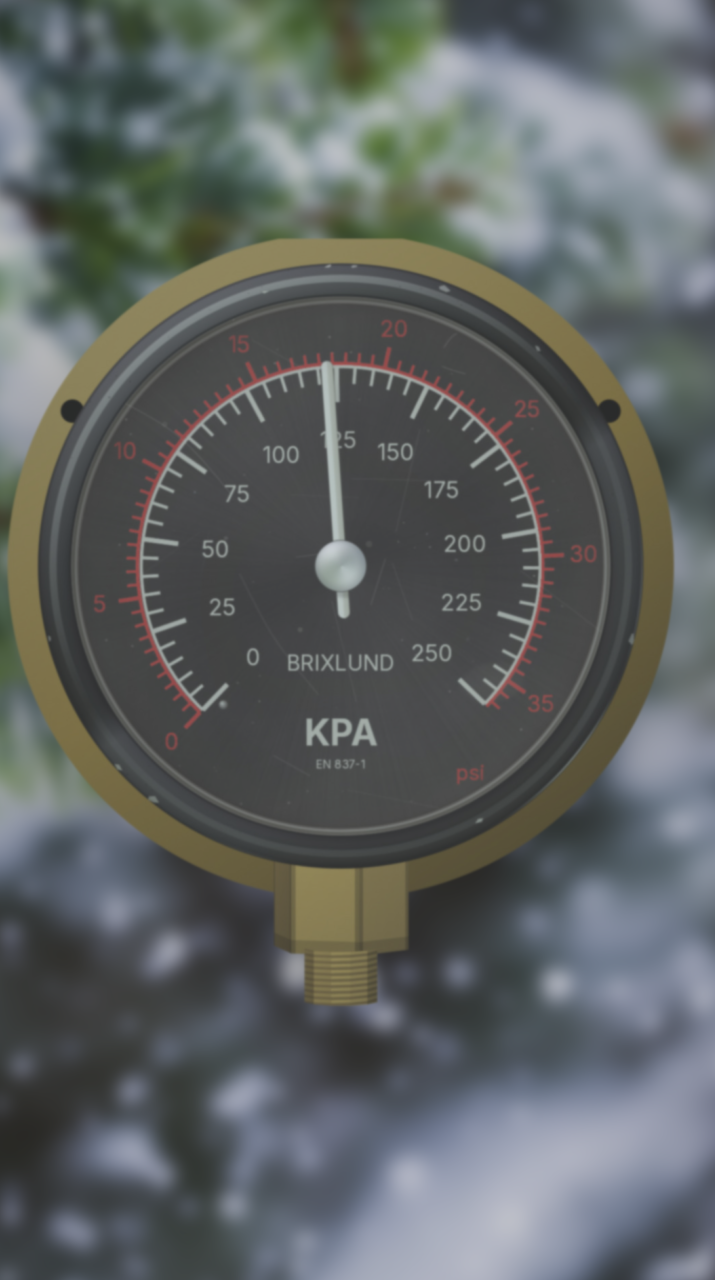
122.5 kPa
